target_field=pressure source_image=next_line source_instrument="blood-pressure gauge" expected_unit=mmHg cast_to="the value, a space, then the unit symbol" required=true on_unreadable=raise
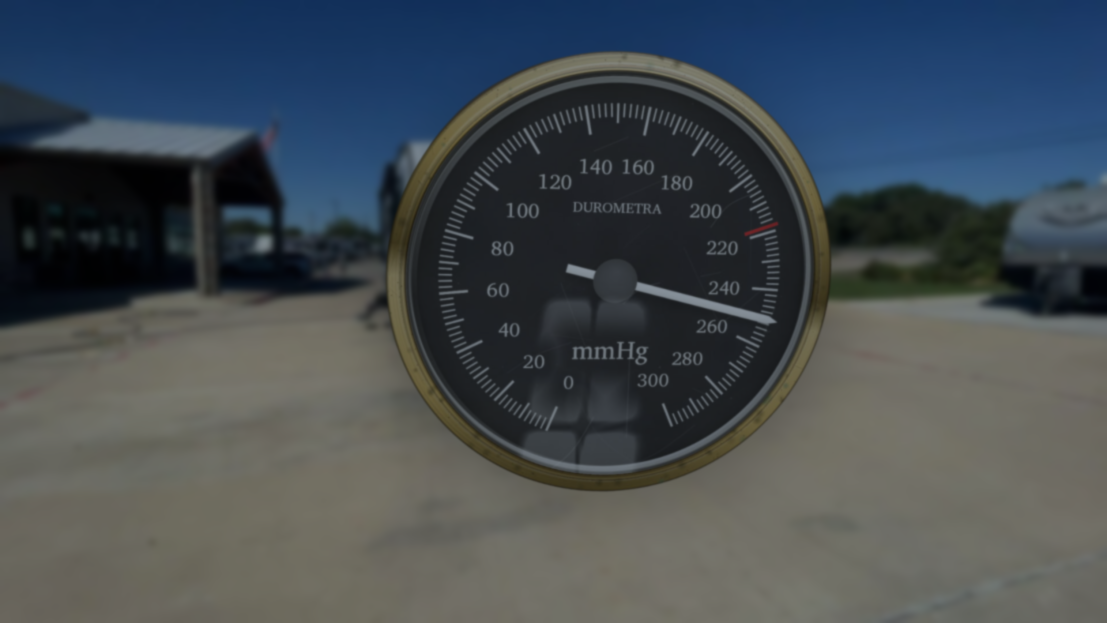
250 mmHg
